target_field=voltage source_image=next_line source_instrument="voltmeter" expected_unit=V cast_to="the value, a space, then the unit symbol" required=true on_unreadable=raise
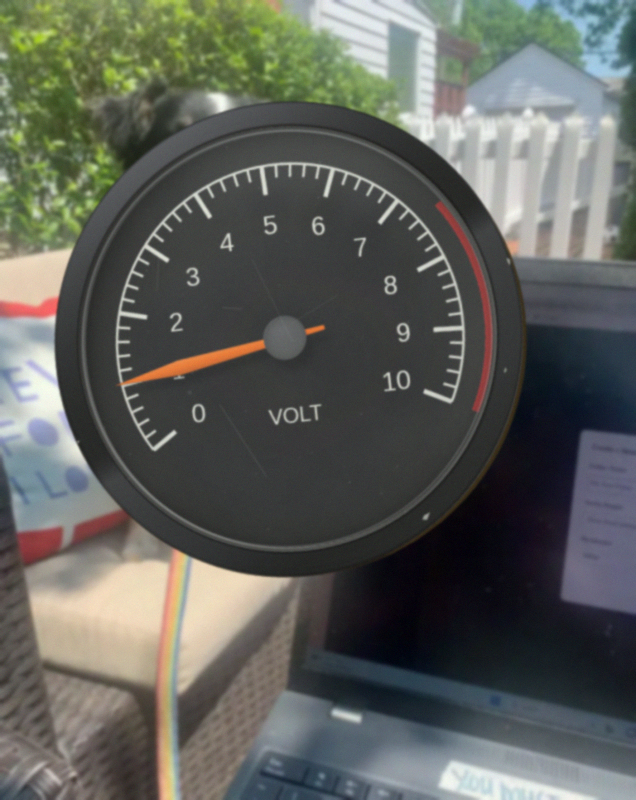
1 V
